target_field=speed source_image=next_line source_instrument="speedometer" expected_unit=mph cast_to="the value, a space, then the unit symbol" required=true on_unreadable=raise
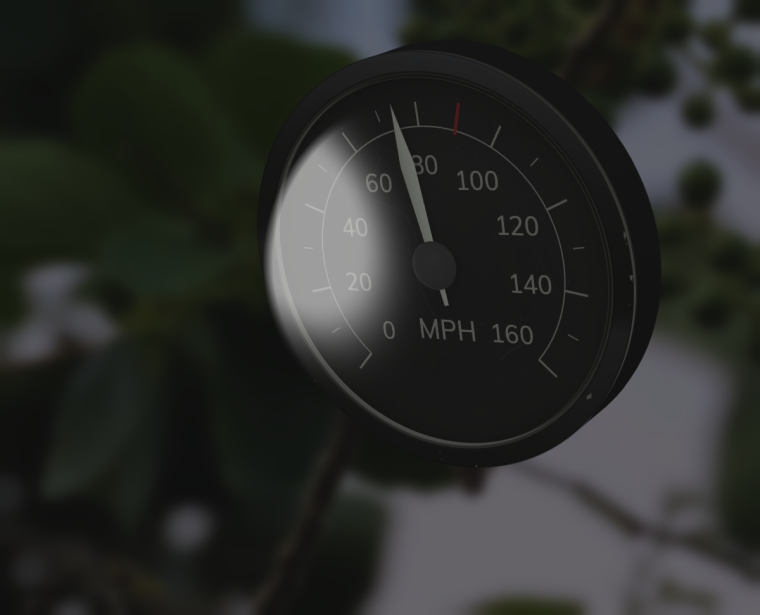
75 mph
